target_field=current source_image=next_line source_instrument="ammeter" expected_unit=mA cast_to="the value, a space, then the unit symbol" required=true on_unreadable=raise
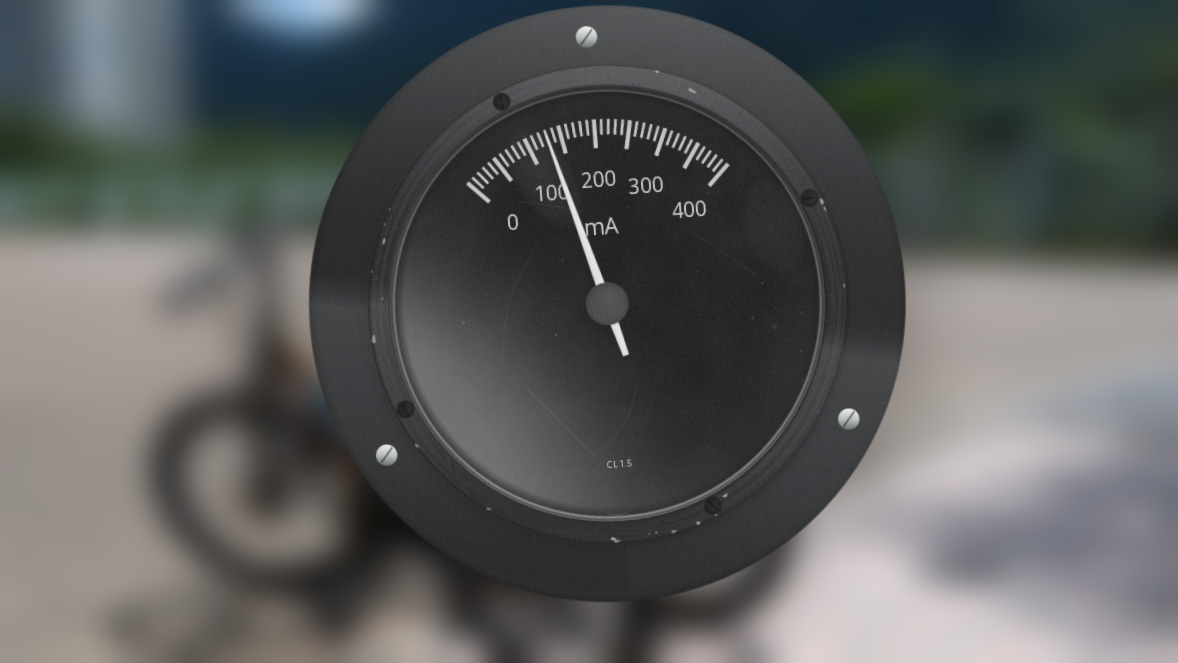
130 mA
